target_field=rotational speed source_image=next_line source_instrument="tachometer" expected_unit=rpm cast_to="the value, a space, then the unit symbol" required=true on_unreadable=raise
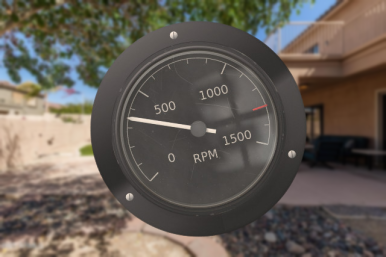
350 rpm
